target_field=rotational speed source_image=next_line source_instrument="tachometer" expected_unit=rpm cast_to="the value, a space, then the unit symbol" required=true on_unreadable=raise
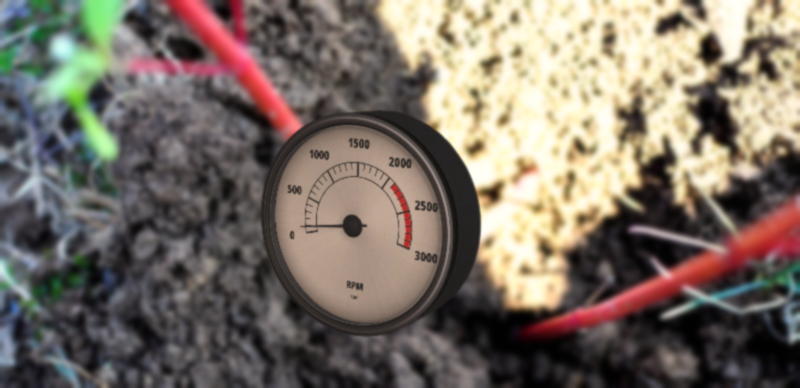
100 rpm
